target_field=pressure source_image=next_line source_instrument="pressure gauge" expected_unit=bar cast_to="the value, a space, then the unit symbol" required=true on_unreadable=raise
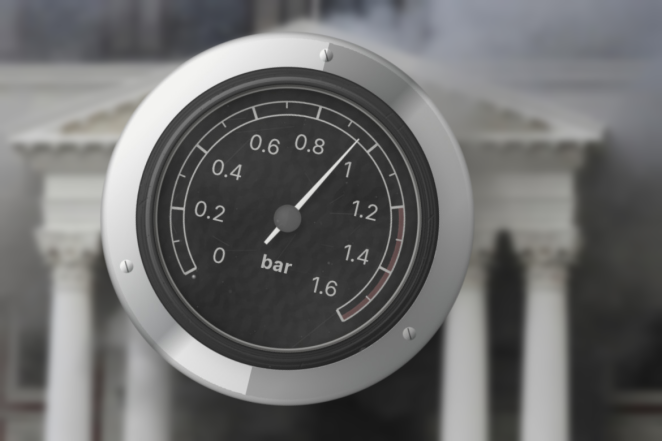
0.95 bar
